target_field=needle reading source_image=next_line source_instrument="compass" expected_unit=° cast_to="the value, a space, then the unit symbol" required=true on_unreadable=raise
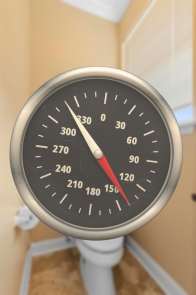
140 °
